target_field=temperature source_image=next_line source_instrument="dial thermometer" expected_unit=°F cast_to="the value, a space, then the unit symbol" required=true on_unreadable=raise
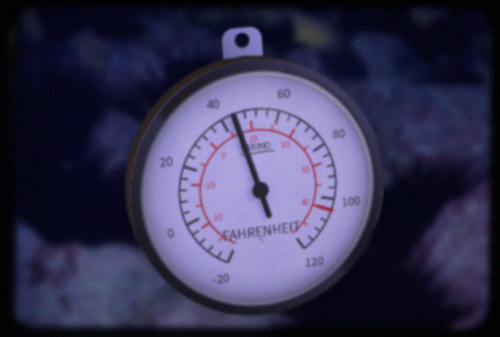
44 °F
